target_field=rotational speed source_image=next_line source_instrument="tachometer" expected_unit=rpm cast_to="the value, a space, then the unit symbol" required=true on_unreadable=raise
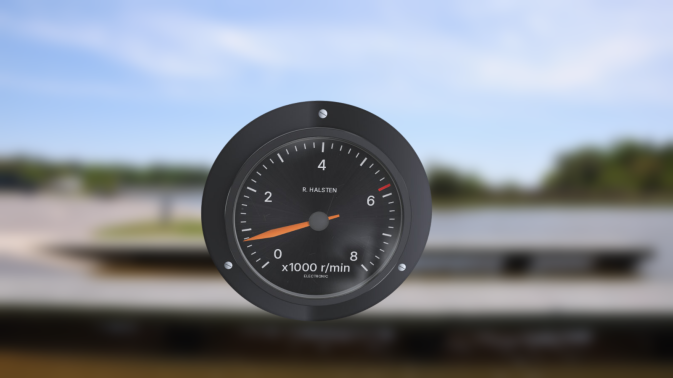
800 rpm
